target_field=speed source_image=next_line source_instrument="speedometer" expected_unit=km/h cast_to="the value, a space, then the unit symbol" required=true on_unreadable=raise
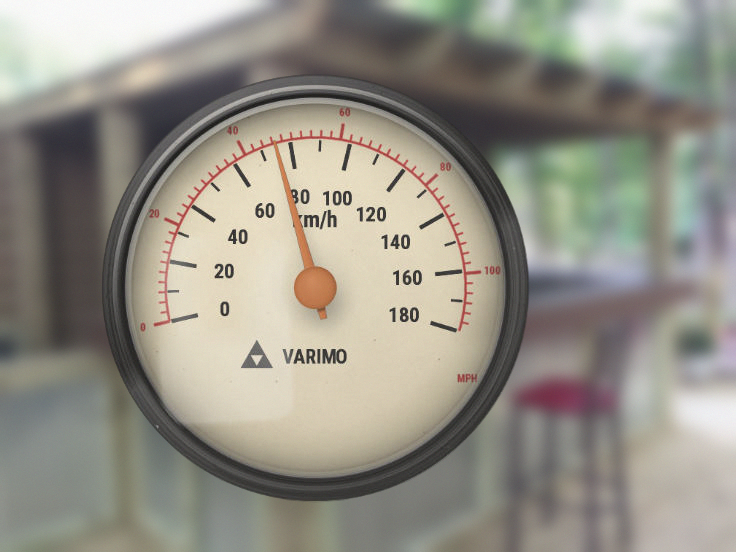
75 km/h
